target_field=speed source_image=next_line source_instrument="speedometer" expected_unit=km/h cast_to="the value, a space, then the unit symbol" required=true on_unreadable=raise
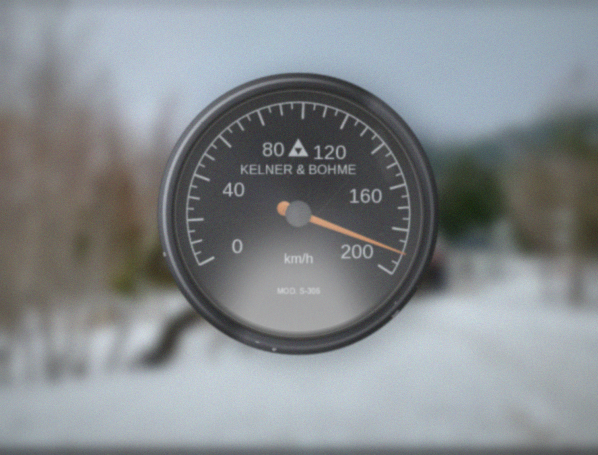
190 km/h
